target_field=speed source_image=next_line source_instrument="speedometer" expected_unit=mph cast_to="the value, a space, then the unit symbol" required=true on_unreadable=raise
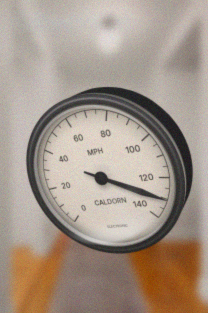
130 mph
